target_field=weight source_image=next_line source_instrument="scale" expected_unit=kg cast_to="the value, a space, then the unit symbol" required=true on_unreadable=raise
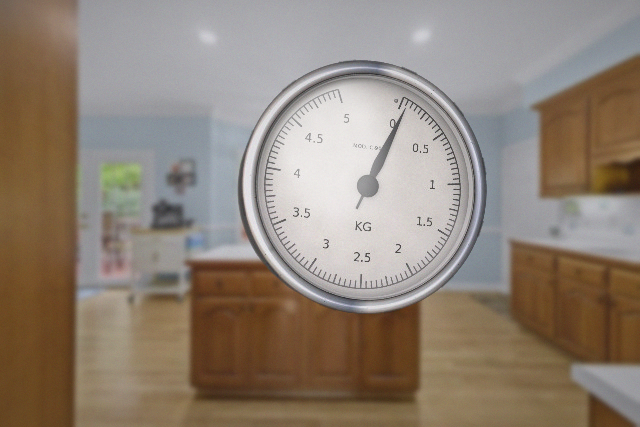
0.05 kg
